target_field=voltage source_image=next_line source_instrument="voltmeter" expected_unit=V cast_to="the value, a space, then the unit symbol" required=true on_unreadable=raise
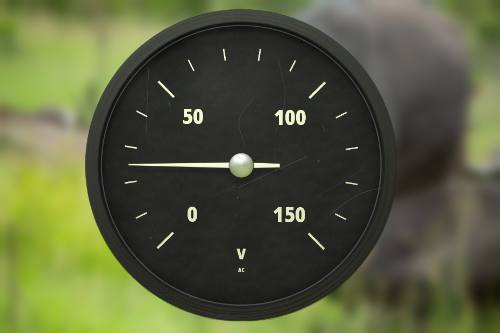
25 V
